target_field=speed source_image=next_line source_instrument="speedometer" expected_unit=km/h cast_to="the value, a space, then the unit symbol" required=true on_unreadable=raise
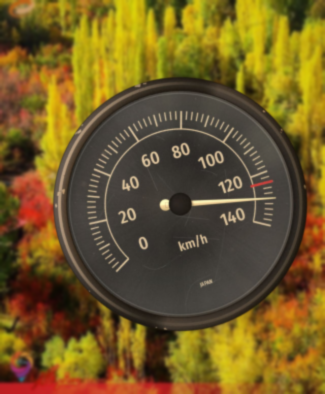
130 km/h
